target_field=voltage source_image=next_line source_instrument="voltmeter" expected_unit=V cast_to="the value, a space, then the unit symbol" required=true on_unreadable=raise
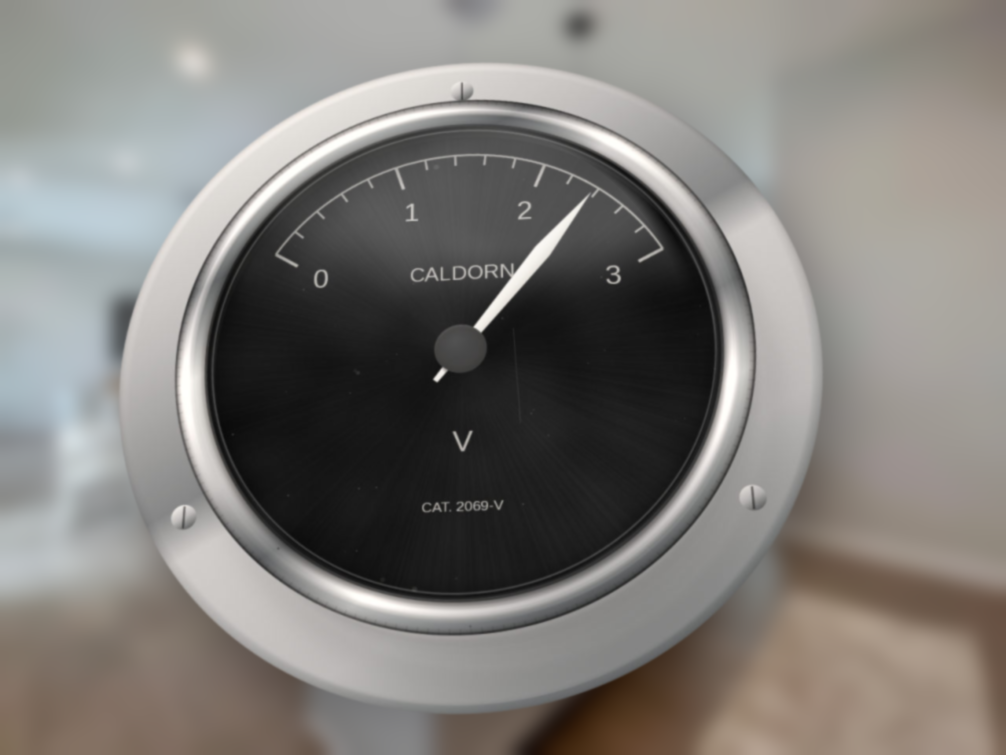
2.4 V
